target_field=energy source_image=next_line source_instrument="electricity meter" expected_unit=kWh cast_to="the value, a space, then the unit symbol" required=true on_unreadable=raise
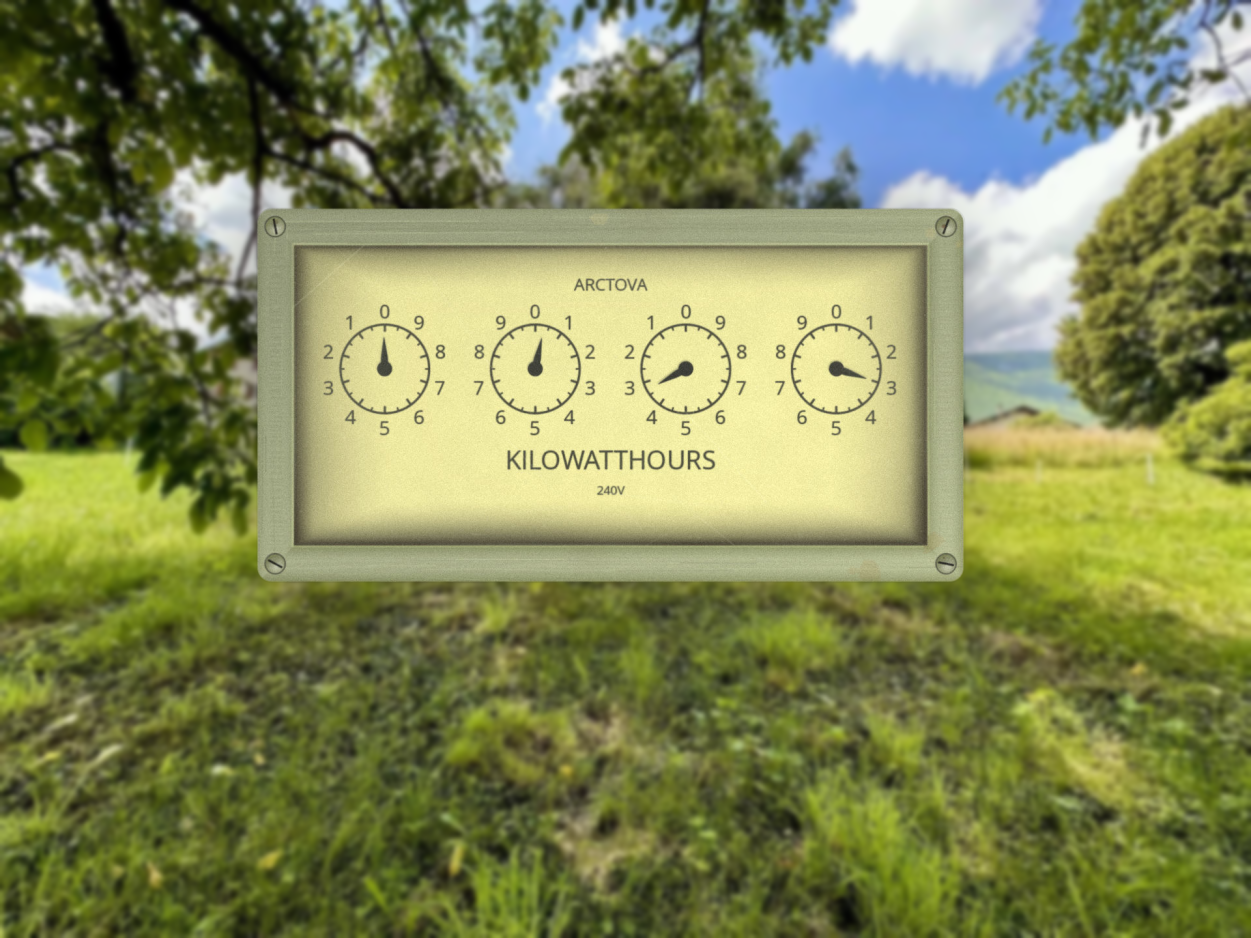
33 kWh
